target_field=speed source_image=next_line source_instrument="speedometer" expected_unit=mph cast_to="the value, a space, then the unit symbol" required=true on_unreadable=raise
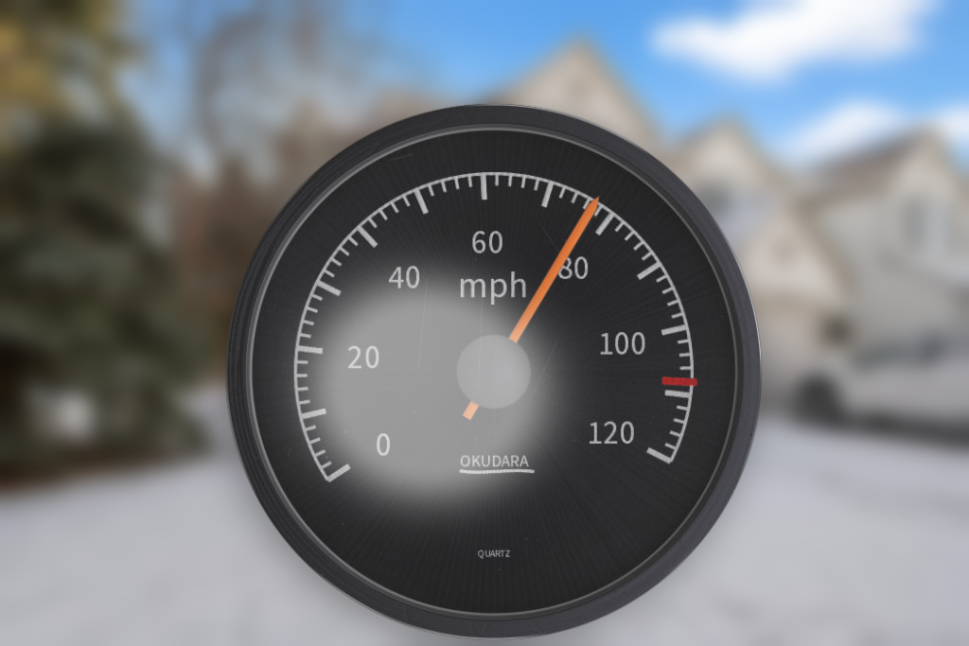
77 mph
